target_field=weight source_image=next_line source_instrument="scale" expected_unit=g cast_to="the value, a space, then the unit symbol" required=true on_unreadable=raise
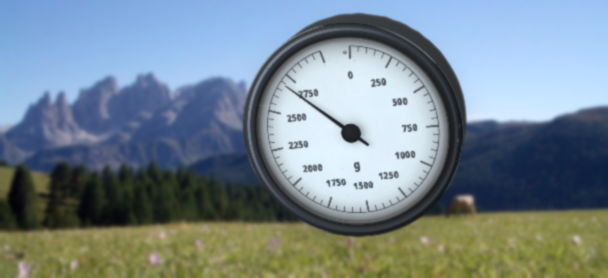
2700 g
